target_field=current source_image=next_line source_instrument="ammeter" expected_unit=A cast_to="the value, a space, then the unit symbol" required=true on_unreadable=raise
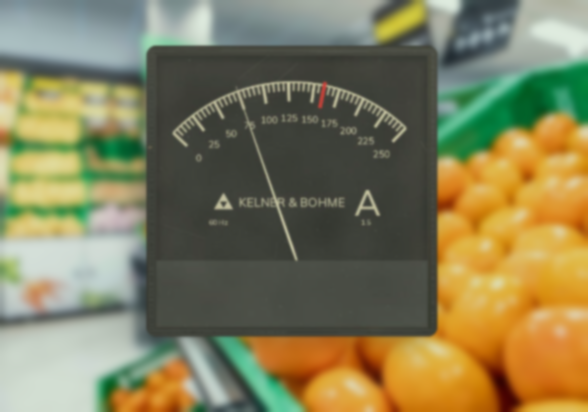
75 A
